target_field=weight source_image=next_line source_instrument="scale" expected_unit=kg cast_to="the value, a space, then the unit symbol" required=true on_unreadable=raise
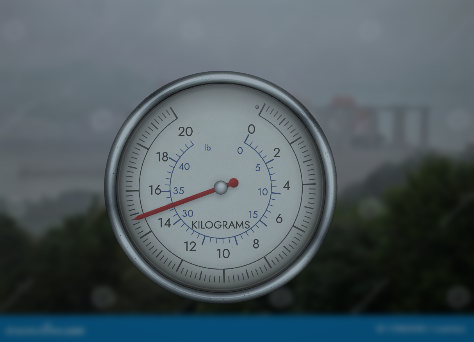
14.8 kg
